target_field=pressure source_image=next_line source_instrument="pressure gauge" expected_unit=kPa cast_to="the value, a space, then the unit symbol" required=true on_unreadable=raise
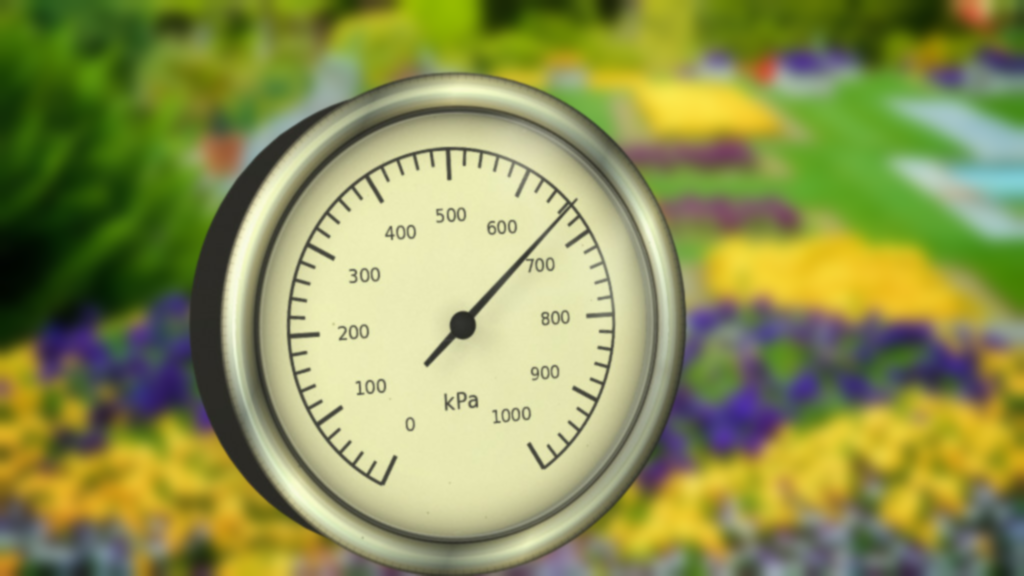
660 kPa
